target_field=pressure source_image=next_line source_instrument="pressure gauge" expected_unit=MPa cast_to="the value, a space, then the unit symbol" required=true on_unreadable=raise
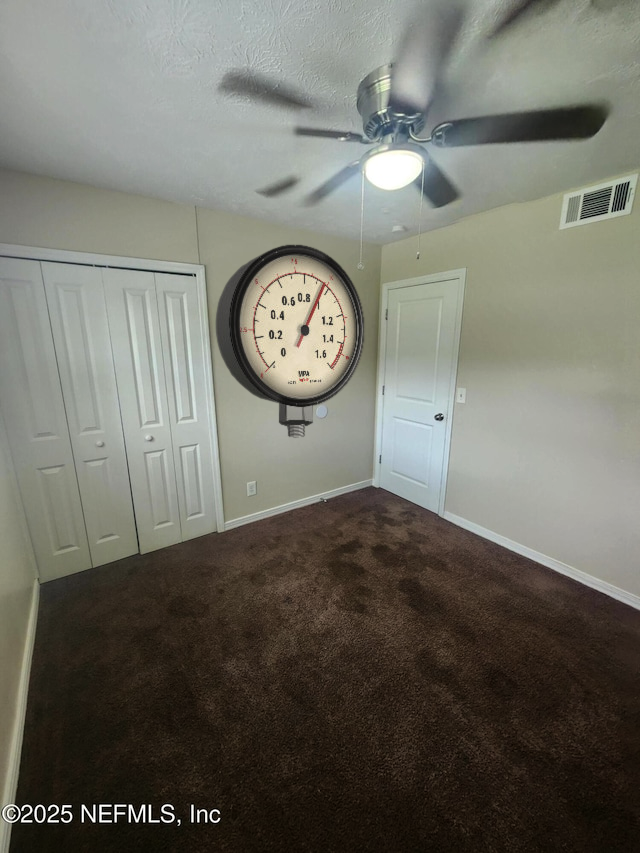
0.95 MPa
